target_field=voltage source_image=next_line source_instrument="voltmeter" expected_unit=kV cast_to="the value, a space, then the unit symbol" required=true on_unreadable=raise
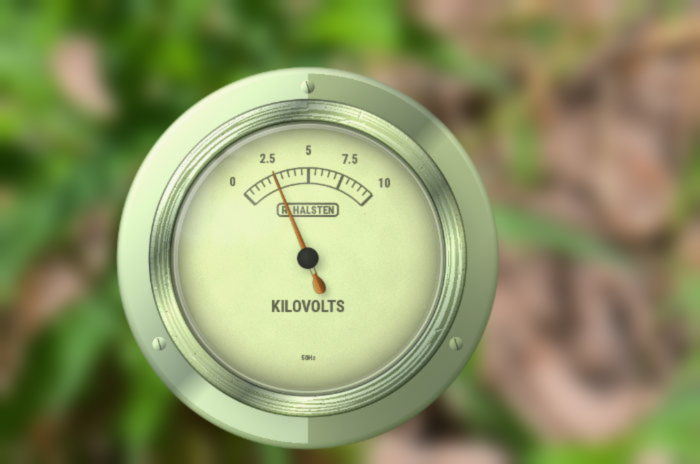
2.5 kV
